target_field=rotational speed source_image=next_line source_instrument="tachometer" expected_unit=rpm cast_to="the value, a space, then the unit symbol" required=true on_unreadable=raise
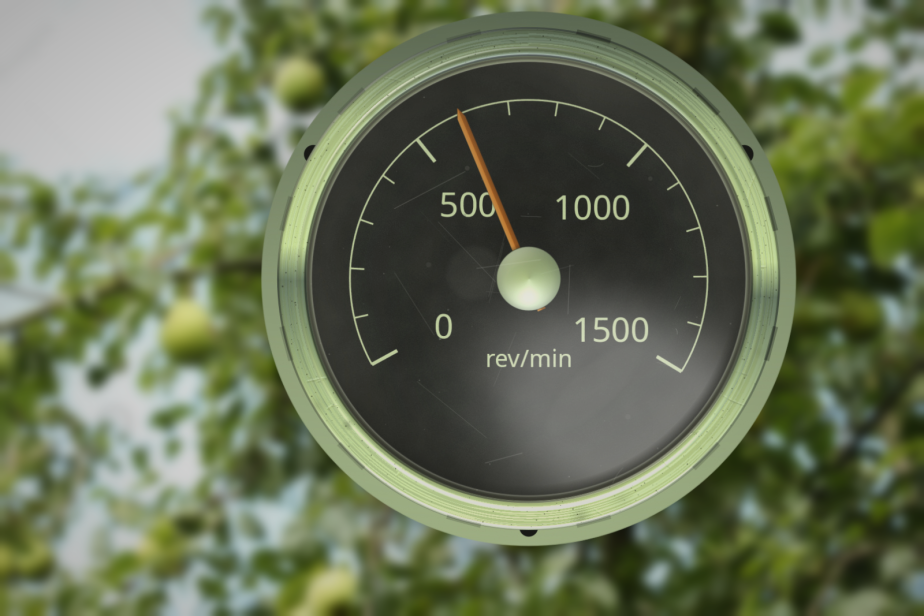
600 rpm
